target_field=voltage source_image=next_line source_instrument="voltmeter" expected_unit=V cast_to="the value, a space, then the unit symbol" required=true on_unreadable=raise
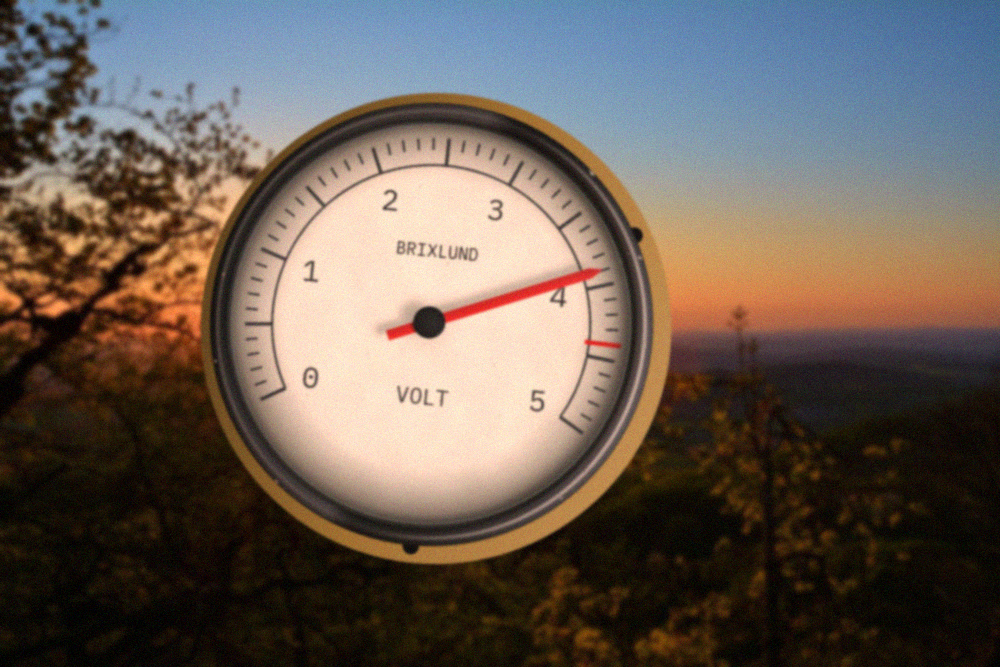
3.9 V
